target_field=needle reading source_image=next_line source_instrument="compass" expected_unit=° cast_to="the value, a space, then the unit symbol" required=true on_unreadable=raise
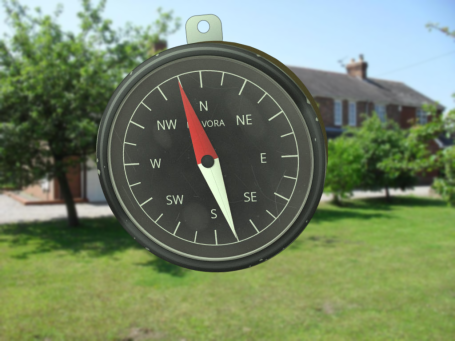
345 °
